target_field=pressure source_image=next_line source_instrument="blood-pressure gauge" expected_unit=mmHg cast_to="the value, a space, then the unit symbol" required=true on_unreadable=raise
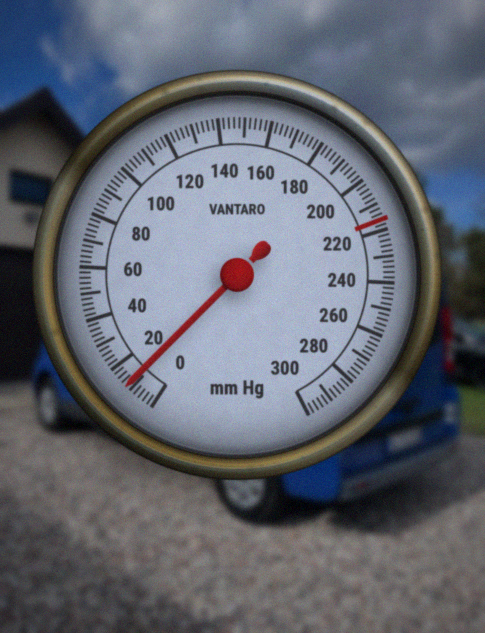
12 mmHg
